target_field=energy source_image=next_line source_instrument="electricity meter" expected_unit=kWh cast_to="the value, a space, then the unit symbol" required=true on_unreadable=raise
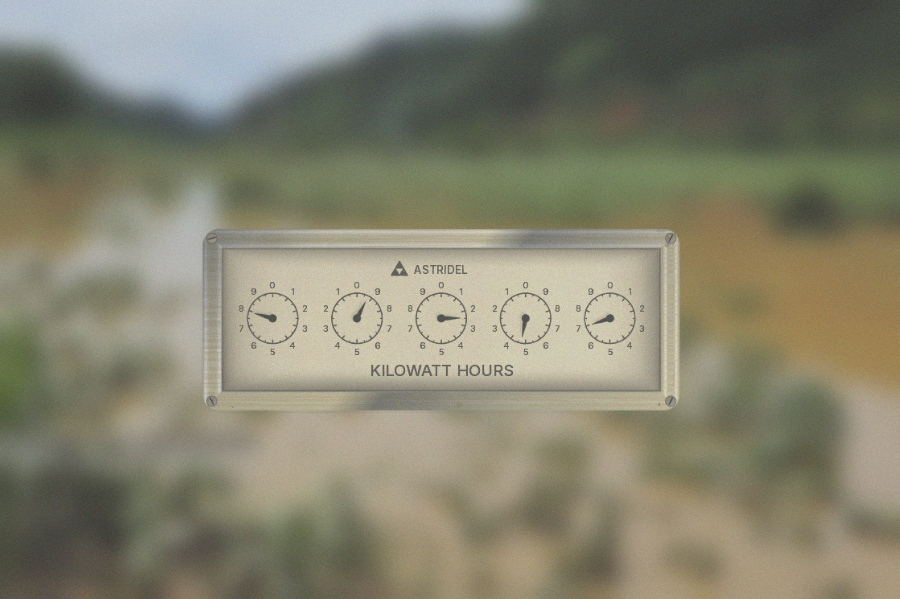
79247 kWh
